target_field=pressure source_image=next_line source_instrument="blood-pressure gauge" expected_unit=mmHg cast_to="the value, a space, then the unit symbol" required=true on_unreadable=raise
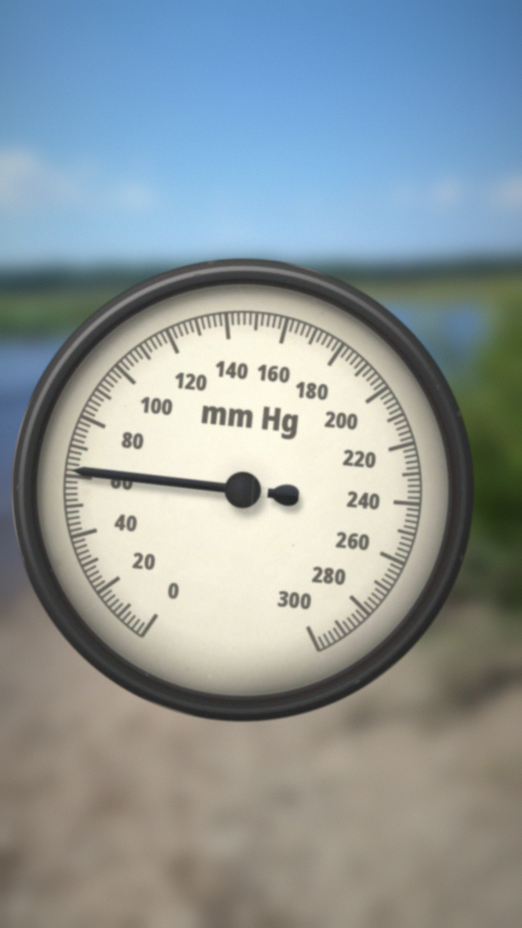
62 mmHg
